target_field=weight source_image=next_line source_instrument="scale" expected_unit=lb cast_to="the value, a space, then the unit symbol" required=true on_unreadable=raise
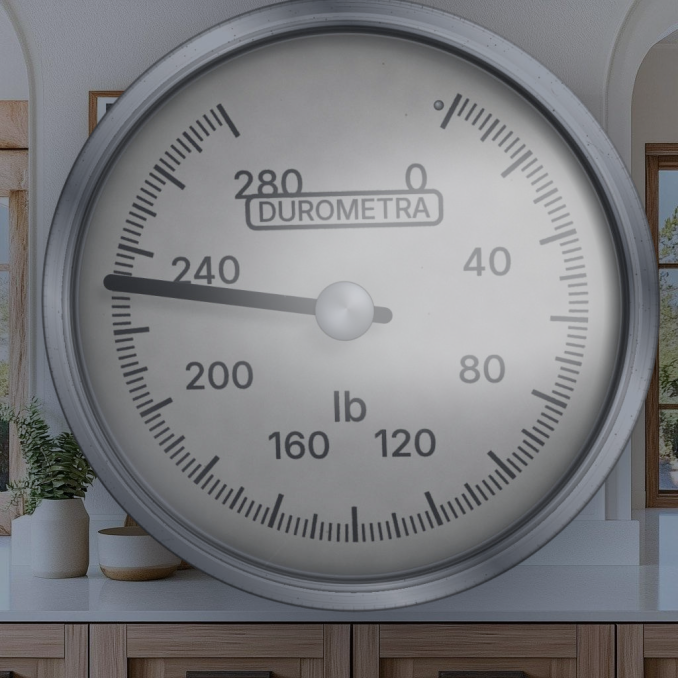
232 lb
